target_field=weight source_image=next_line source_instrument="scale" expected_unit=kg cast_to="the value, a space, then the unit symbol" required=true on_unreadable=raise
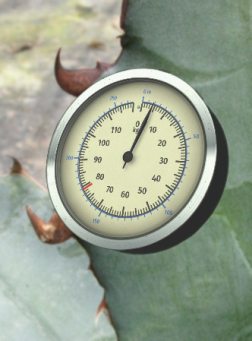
5 kg
